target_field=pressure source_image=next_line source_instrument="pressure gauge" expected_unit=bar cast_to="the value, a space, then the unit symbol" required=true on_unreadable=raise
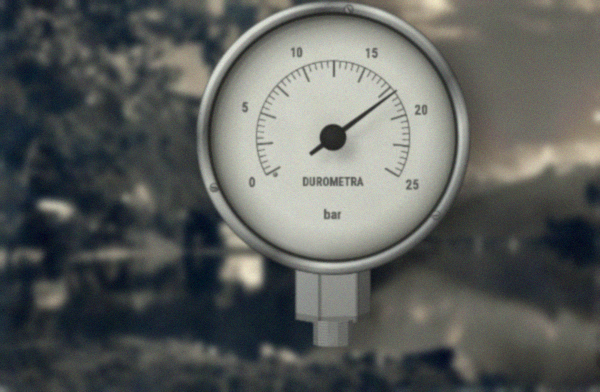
18 bar
